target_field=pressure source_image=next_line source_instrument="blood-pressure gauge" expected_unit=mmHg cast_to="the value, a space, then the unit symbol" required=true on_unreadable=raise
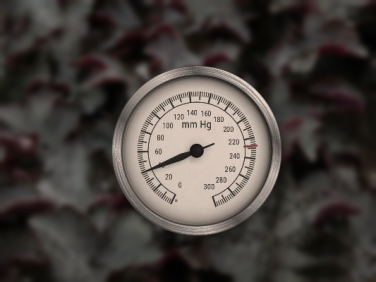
40 mmHg
